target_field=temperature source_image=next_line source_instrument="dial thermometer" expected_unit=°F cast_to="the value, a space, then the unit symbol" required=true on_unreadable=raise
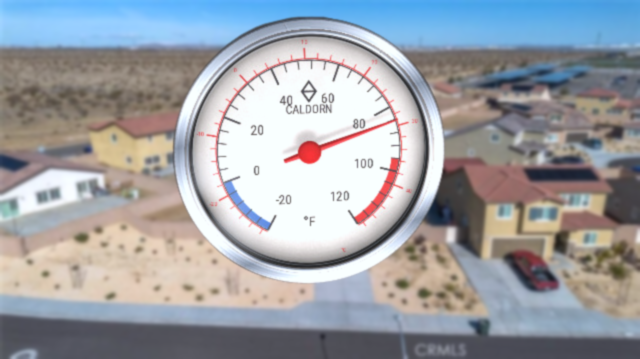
84 °F
